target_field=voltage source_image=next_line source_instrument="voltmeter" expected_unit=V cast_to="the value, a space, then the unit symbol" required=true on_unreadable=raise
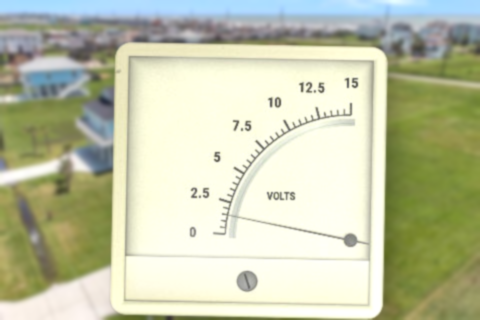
1.5 V
